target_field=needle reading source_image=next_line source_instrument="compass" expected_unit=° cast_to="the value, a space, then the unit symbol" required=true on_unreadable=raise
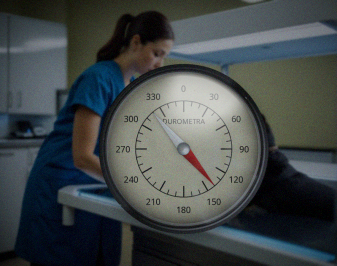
140 °
